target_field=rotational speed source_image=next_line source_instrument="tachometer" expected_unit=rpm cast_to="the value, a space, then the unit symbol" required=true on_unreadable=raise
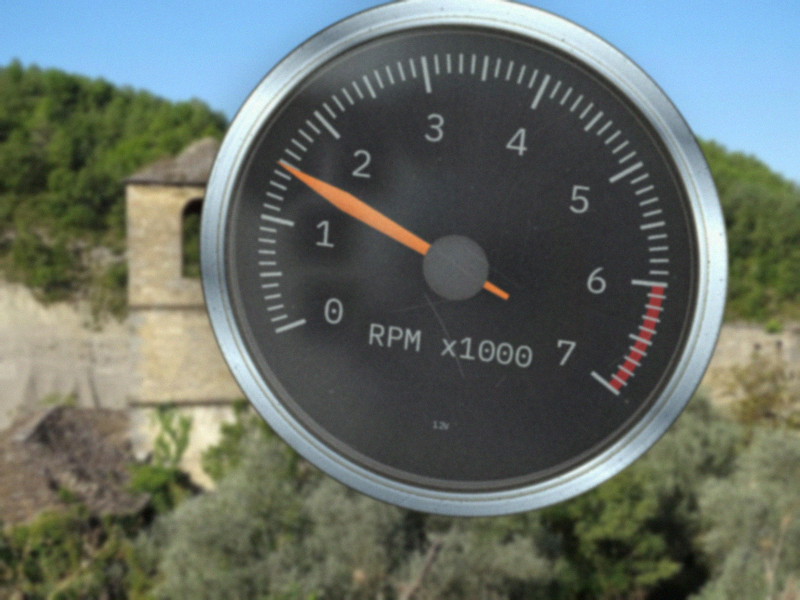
1500 rpm
